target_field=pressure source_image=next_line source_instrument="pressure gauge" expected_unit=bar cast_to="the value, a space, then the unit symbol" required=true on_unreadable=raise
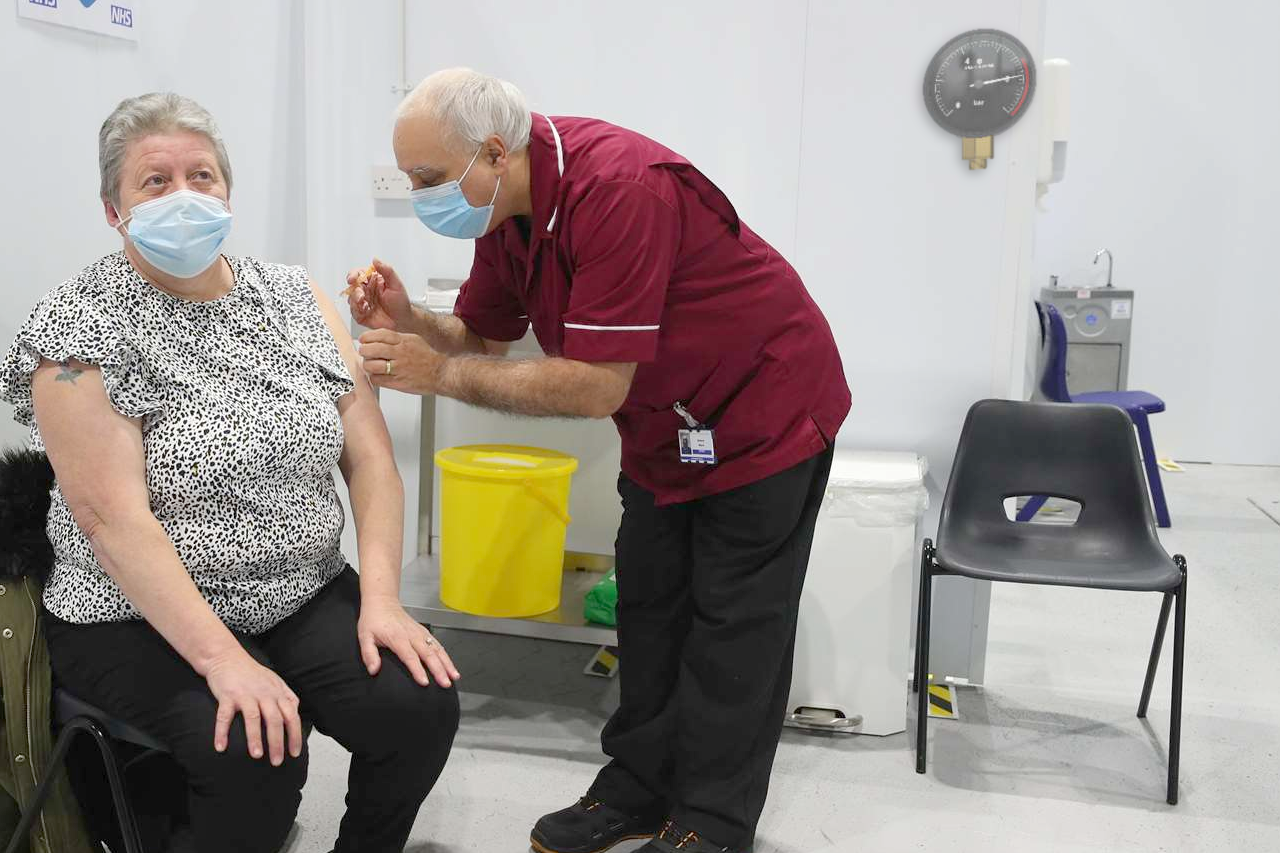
8 bar
